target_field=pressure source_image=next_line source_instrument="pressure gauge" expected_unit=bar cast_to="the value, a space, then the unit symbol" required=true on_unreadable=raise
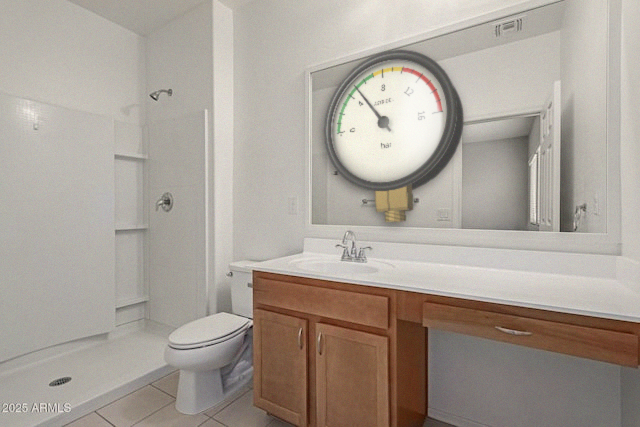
5 bar
